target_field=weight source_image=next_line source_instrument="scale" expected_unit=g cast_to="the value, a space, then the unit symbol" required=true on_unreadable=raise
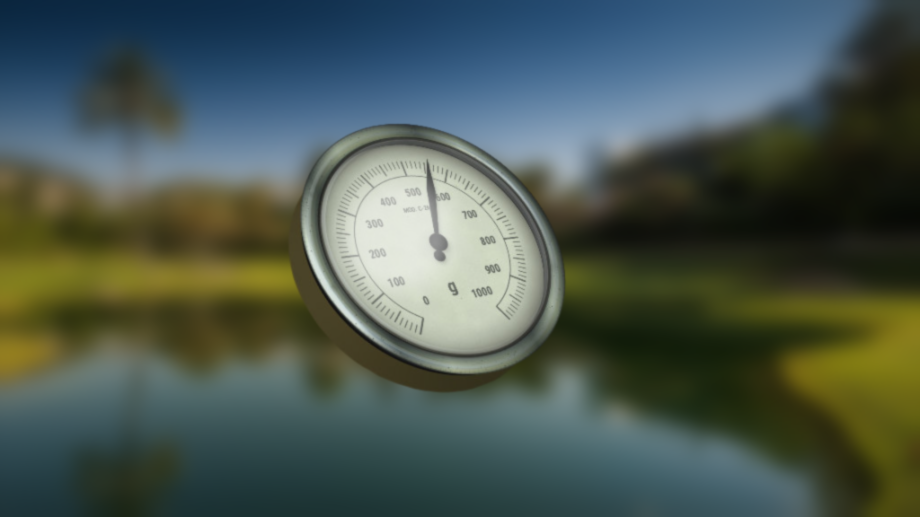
550 g
